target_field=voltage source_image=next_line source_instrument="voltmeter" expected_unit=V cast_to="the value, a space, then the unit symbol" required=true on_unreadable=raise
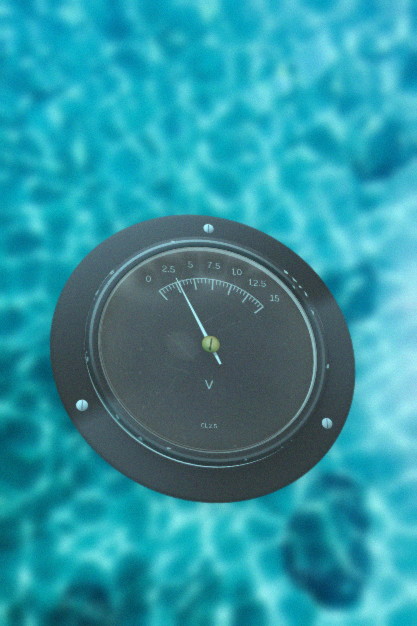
2.5 V
